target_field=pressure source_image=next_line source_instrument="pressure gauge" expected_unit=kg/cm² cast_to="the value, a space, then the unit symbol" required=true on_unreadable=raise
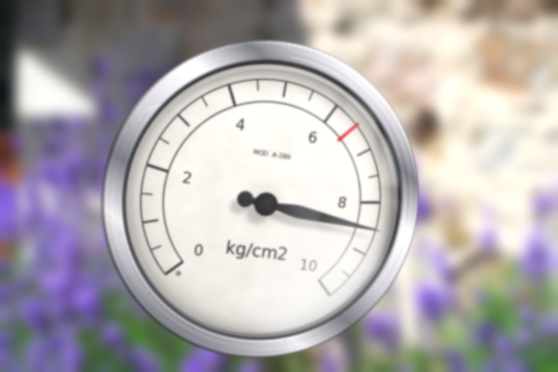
8.5 kg/cm²
